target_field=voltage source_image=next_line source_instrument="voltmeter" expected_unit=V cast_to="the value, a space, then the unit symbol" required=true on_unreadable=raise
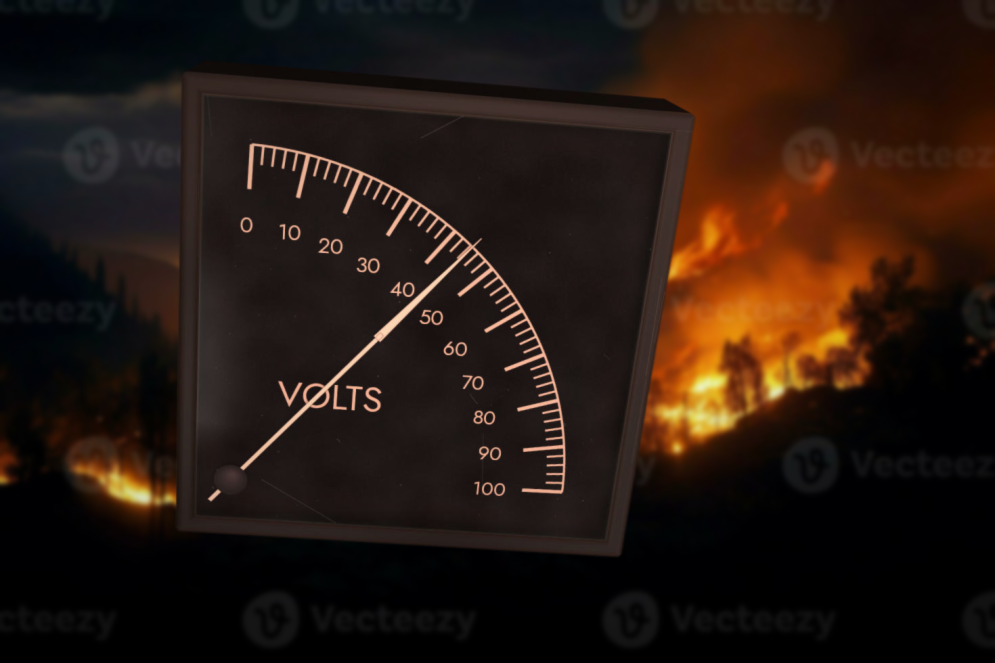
44 V
